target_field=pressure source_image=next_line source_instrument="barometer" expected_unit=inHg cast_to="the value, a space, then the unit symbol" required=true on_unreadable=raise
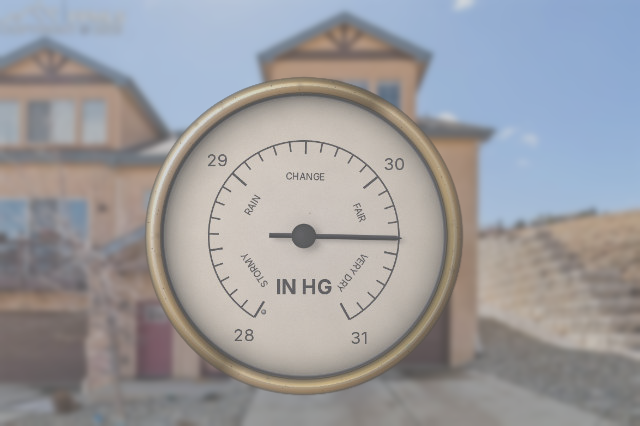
30.4 inHg
